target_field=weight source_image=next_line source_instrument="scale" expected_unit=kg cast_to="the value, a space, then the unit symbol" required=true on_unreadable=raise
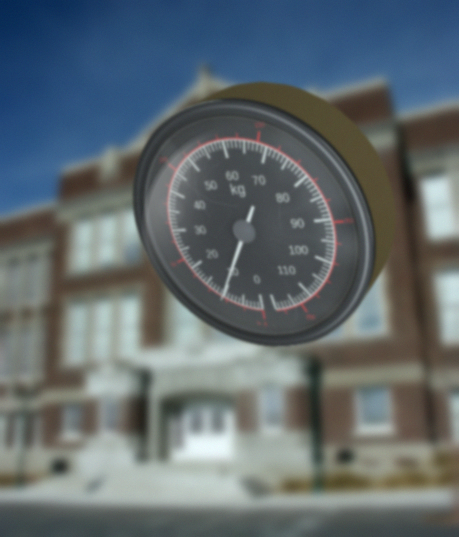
10 kg
